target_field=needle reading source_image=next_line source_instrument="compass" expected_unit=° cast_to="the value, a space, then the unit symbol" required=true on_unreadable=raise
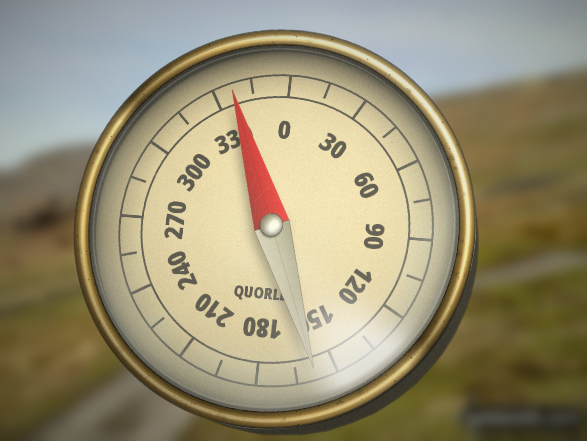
337.5 °
